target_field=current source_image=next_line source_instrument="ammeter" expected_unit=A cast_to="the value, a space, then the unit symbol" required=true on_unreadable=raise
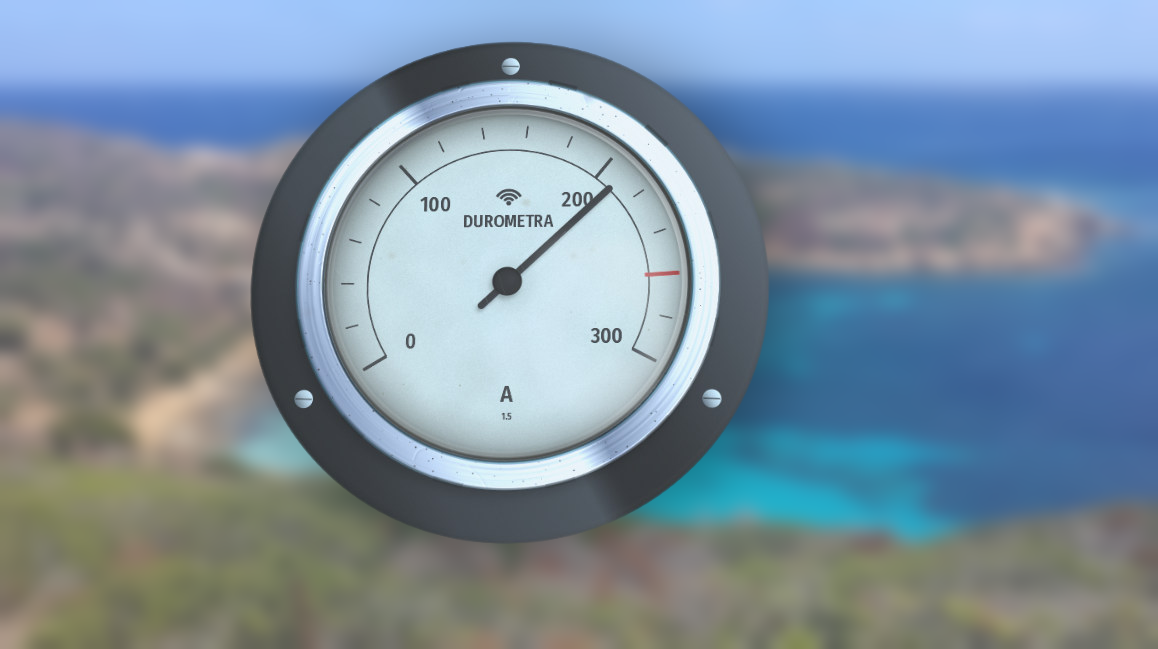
210 A
